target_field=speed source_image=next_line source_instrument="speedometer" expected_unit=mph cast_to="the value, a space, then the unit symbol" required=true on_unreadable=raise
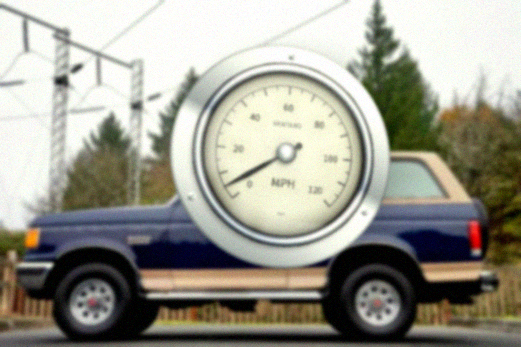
5 mph
